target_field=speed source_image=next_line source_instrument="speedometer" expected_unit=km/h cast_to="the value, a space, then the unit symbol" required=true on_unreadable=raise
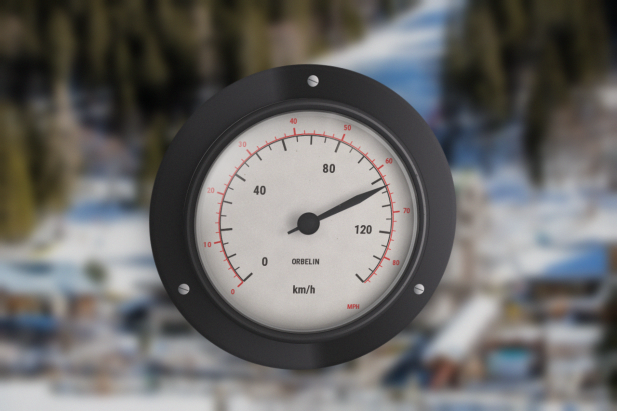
102.5 km/h
